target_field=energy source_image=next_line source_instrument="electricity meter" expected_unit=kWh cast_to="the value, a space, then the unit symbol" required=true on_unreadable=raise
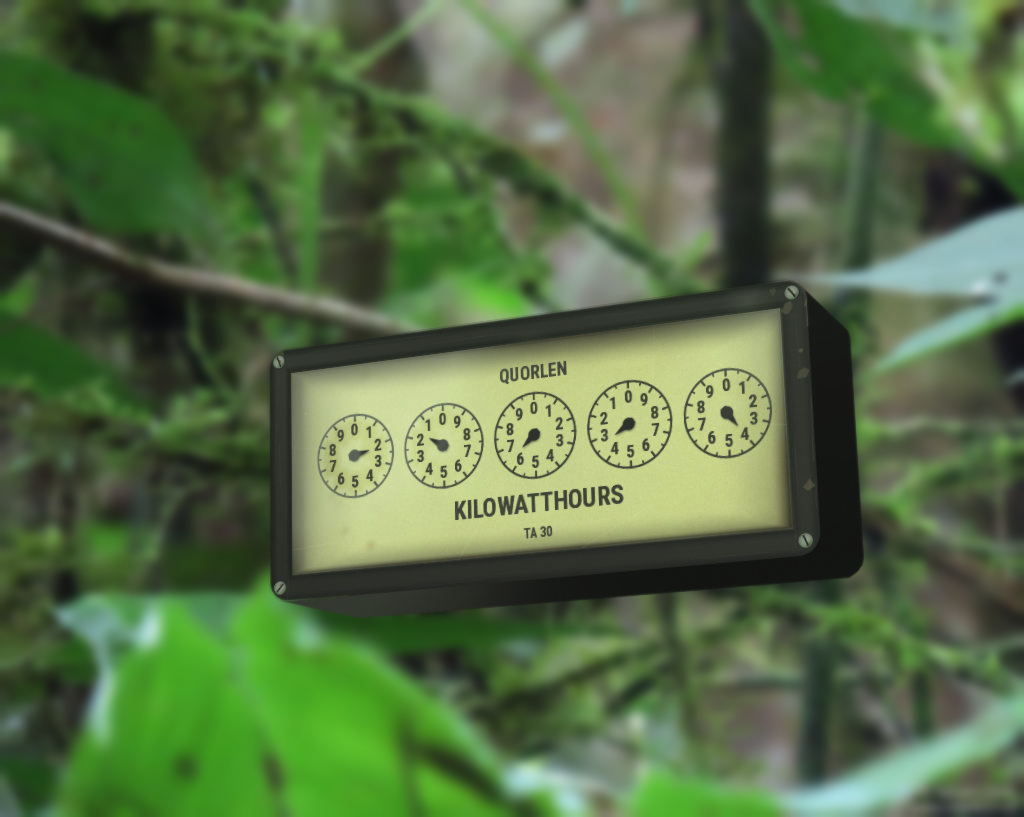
21634 kWh
